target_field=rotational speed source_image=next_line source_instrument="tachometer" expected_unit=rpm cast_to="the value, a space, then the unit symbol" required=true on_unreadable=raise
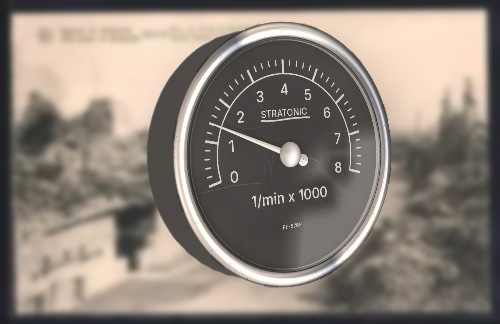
1400 rpm
